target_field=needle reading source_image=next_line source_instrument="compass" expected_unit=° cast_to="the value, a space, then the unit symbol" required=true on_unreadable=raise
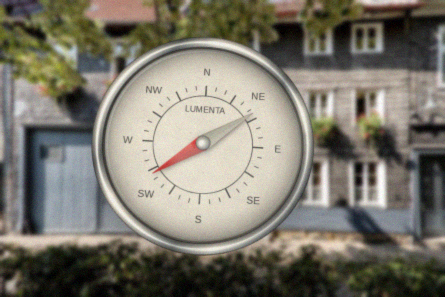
235 °
